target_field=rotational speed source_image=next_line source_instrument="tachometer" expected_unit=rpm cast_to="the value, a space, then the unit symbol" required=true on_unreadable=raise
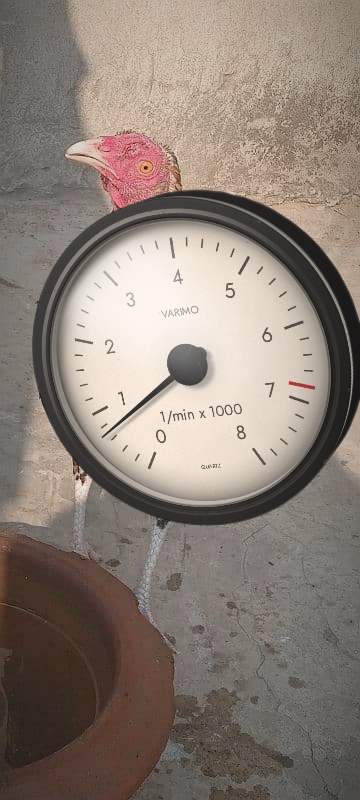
700 rpm
